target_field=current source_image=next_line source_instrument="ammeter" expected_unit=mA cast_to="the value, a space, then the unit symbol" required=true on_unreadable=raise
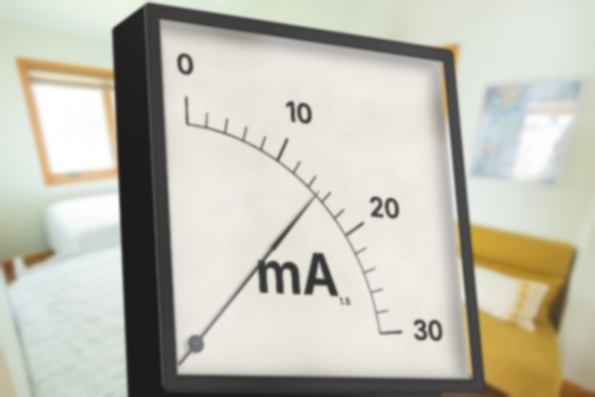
15 mA
